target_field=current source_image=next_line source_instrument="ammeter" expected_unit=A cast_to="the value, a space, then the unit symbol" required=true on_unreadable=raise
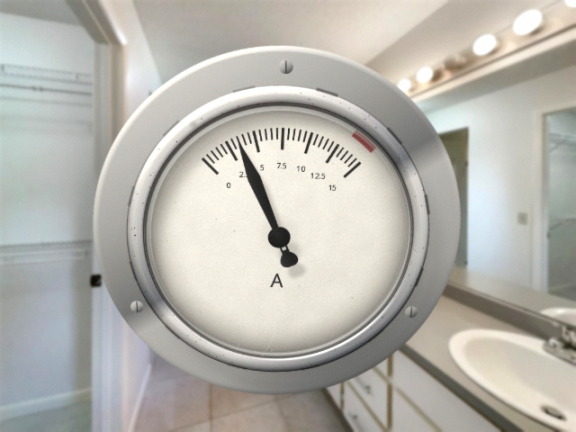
3.5 A
